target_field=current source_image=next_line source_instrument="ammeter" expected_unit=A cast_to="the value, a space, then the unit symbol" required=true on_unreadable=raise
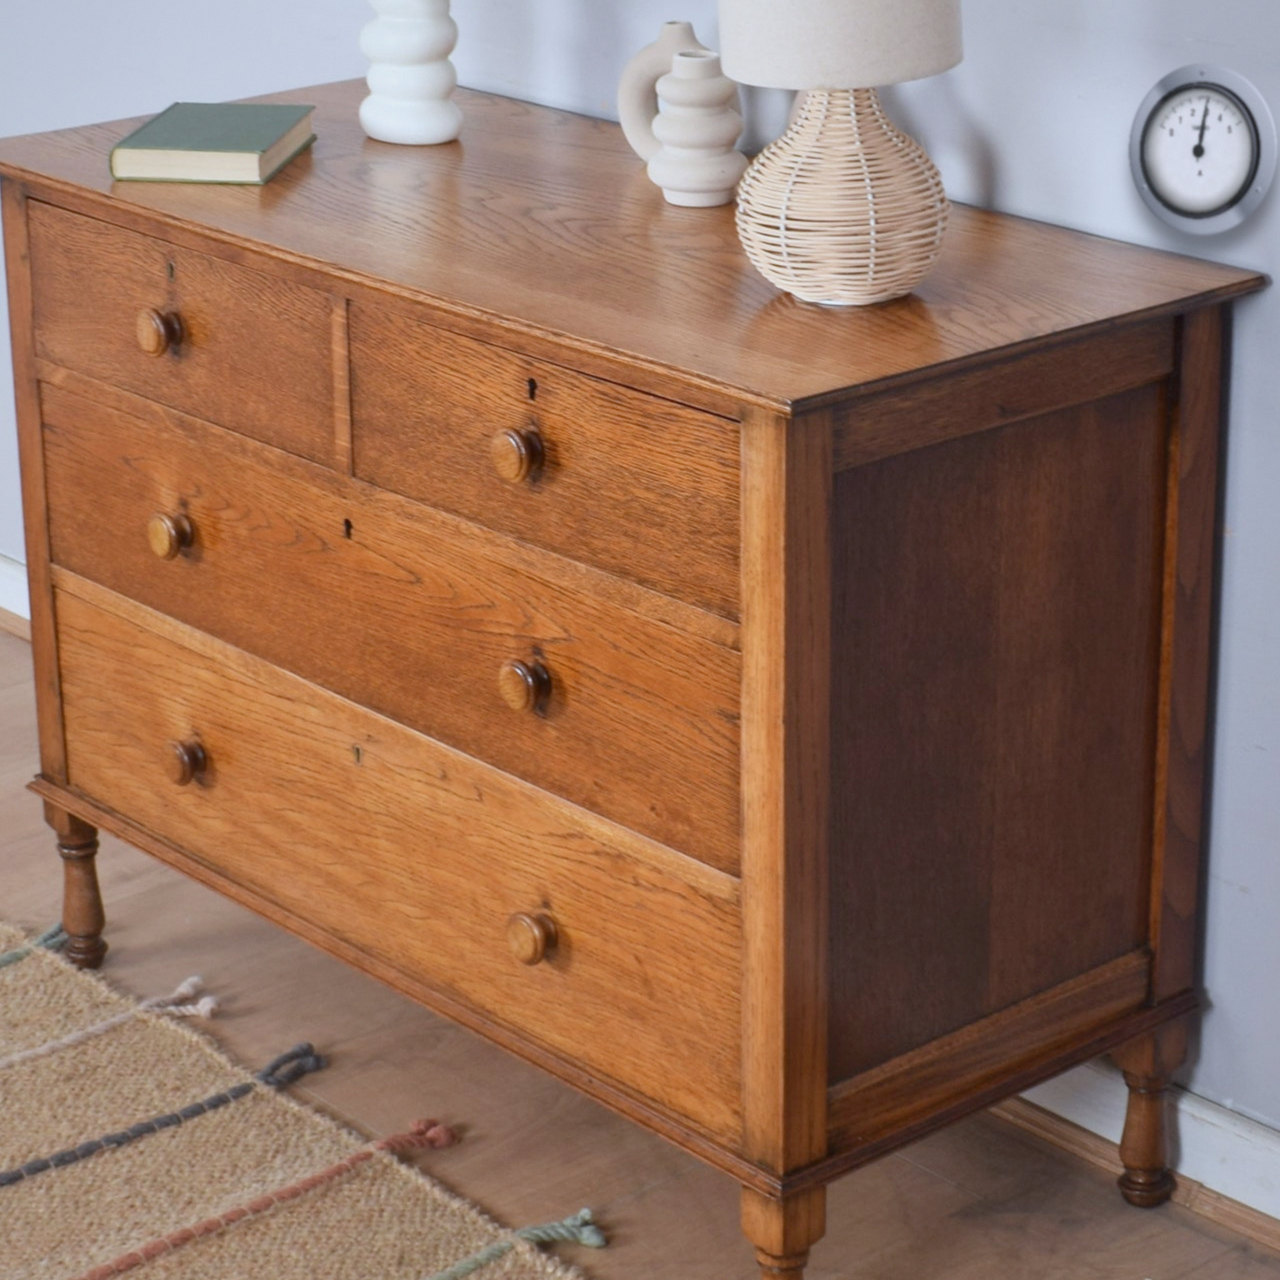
3 A
